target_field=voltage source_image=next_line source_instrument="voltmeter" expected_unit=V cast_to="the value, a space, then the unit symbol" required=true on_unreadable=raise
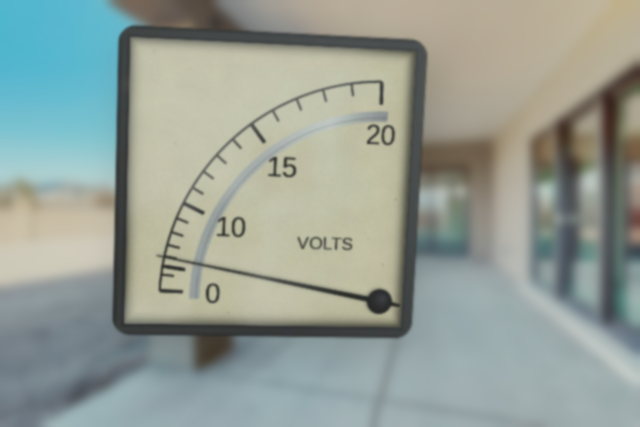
6 V
